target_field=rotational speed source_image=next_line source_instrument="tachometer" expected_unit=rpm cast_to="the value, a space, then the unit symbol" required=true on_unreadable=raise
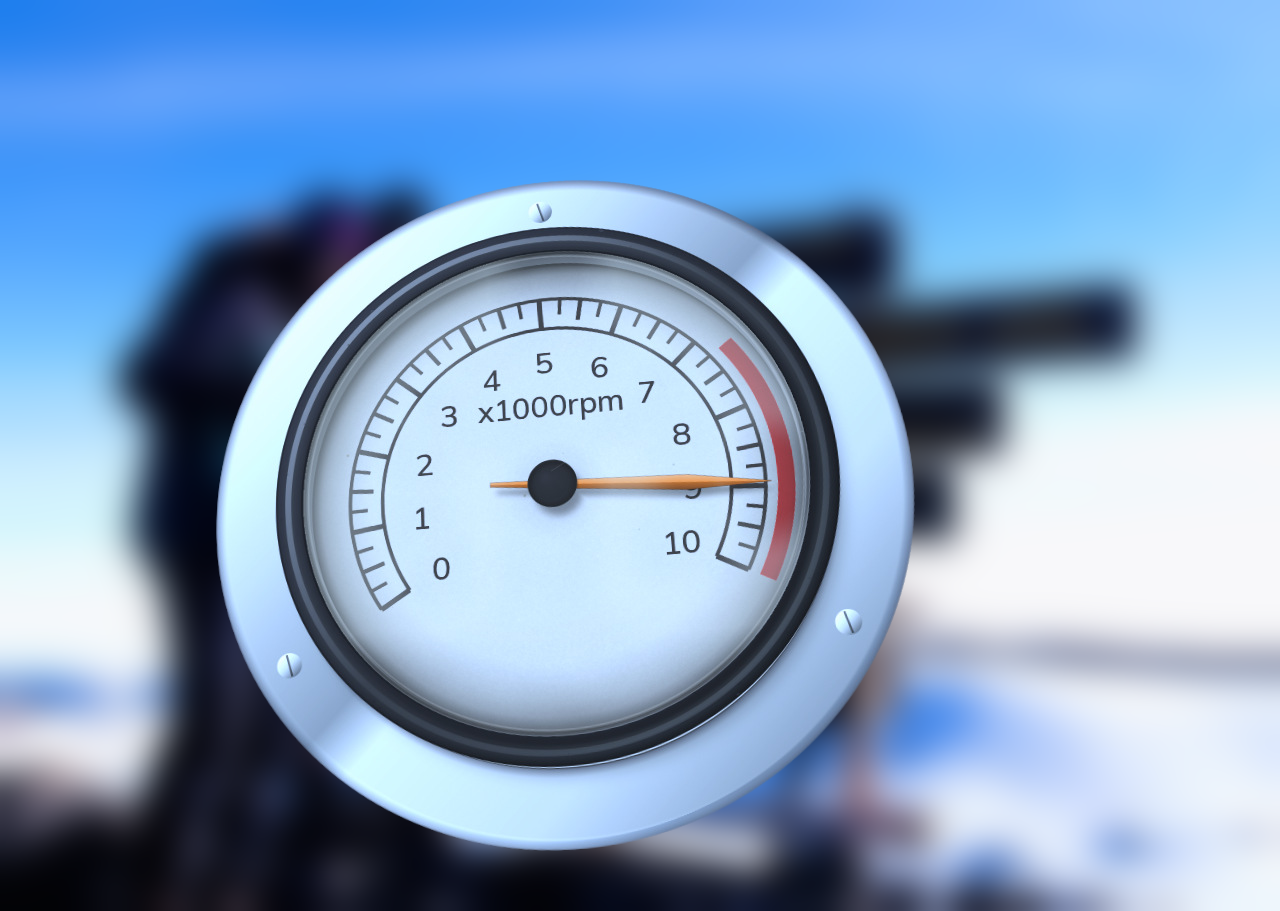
9000 rpm
